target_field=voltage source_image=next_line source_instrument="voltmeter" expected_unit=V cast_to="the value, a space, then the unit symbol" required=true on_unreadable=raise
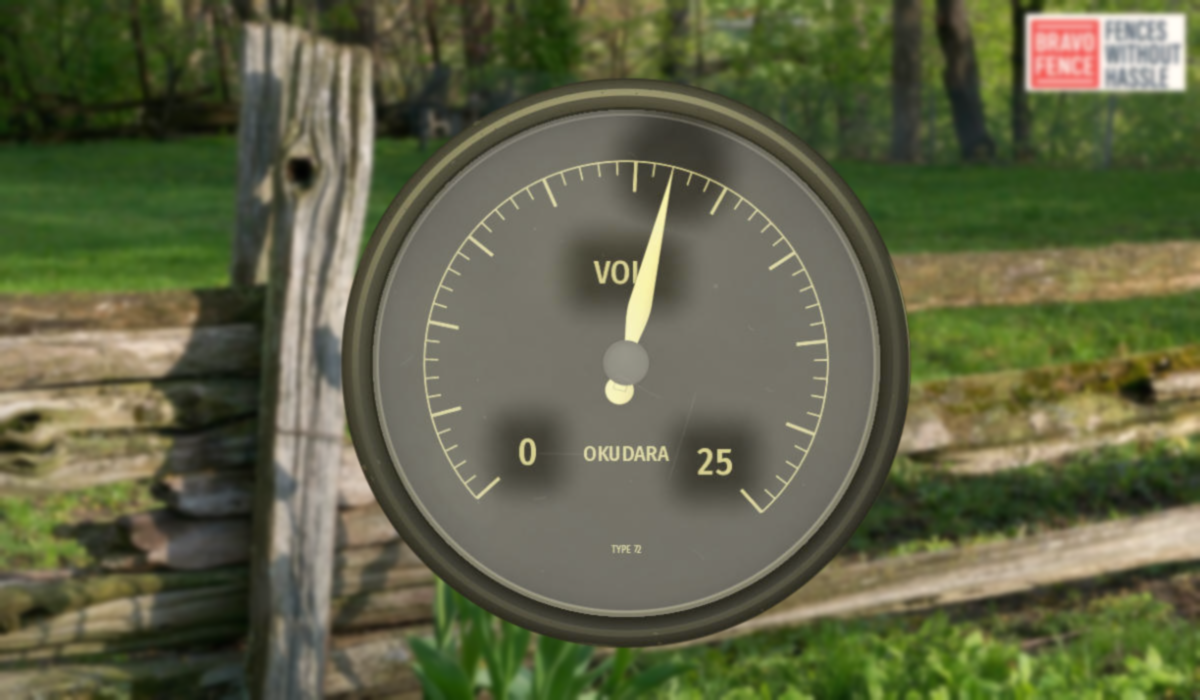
13.5 V
